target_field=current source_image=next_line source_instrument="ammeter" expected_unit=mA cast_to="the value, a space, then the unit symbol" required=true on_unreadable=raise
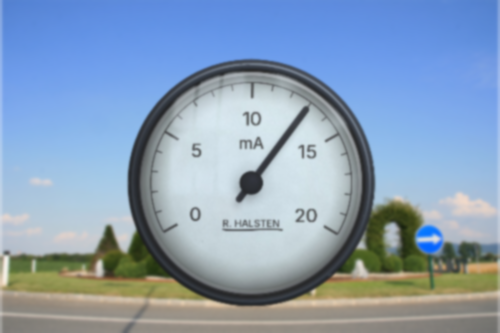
13 mA
